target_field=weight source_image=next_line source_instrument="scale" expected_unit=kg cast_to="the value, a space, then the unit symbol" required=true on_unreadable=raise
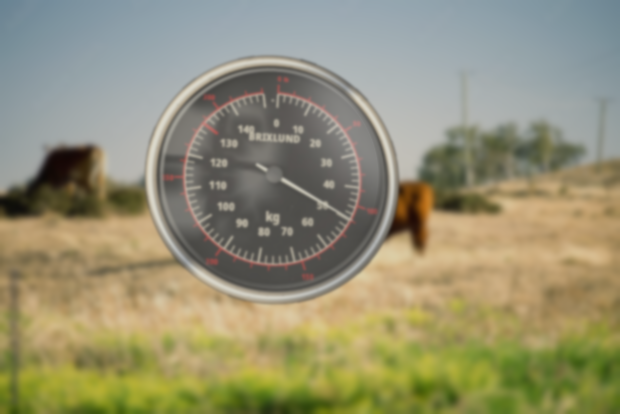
50 kg
